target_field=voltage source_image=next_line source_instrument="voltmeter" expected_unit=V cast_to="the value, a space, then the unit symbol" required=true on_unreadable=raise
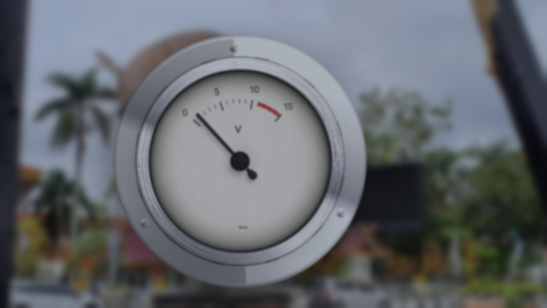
1 V
